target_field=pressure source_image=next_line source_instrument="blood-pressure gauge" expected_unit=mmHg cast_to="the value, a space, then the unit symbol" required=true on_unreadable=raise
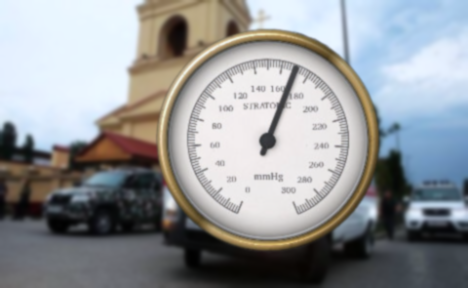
170 mmHg
